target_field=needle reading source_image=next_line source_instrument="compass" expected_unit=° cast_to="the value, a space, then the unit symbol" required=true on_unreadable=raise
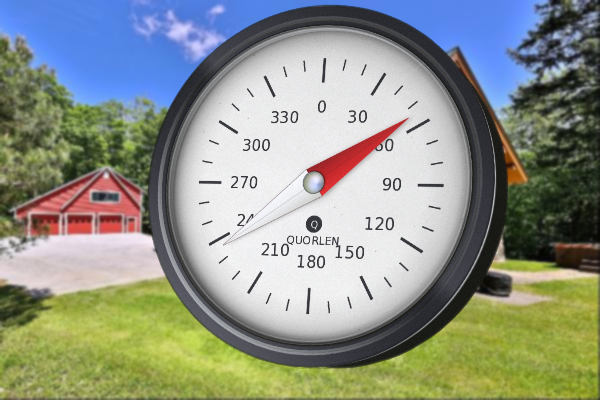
55 °
